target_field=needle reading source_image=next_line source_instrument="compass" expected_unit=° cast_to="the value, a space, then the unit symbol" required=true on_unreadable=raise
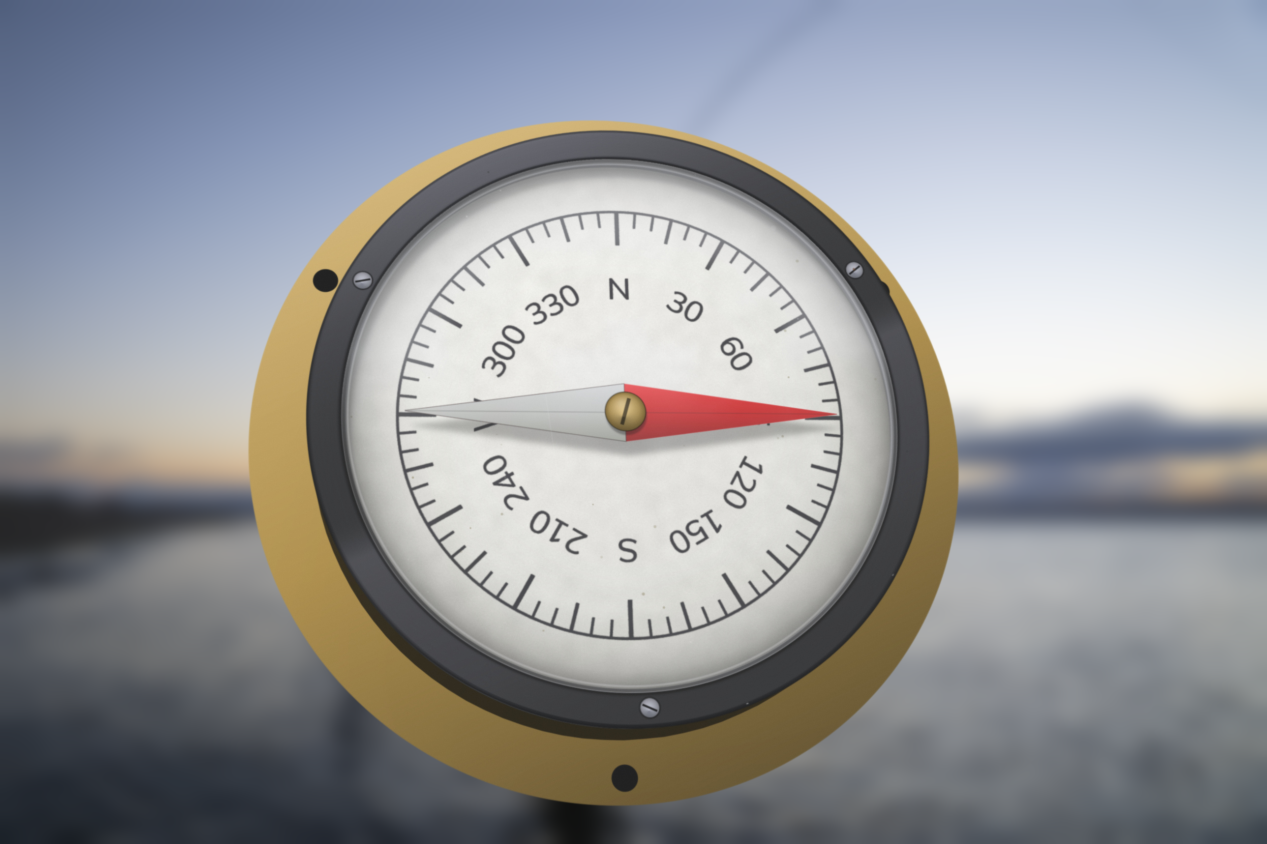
90 °
